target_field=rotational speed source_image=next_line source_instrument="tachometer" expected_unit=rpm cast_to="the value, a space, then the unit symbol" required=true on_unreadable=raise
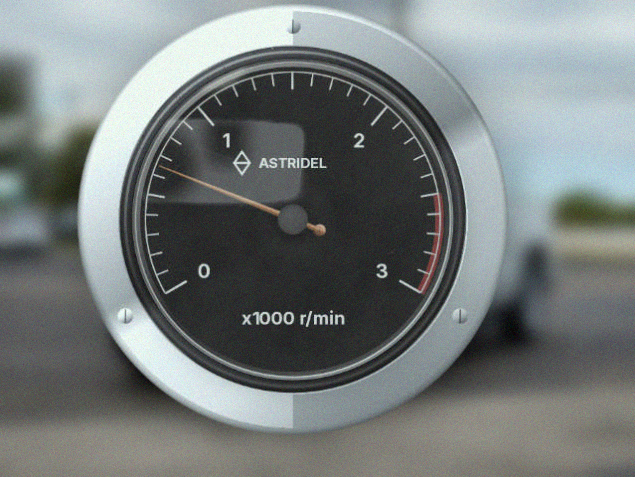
650 rpm
